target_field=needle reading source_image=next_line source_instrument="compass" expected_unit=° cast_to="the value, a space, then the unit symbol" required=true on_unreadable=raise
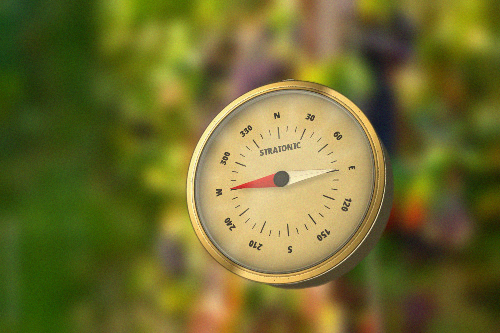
270 °
